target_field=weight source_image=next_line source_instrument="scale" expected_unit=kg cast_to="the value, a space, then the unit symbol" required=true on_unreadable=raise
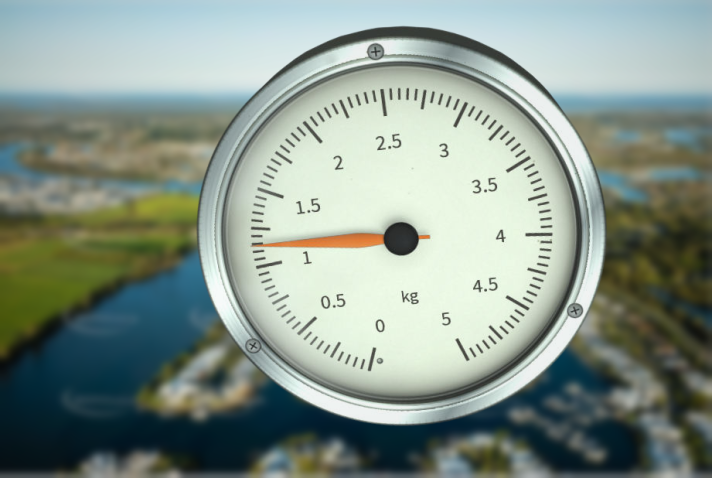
1.15 kg
